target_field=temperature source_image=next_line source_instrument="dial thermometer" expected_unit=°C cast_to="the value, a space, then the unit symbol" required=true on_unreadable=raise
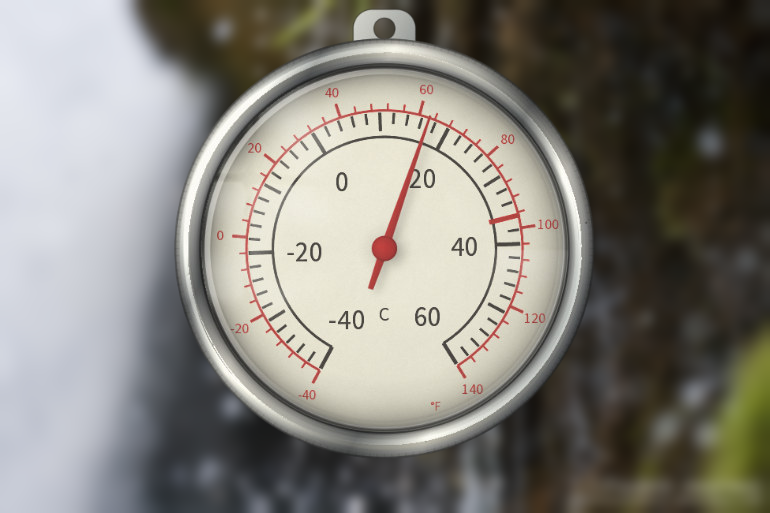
17 °C
